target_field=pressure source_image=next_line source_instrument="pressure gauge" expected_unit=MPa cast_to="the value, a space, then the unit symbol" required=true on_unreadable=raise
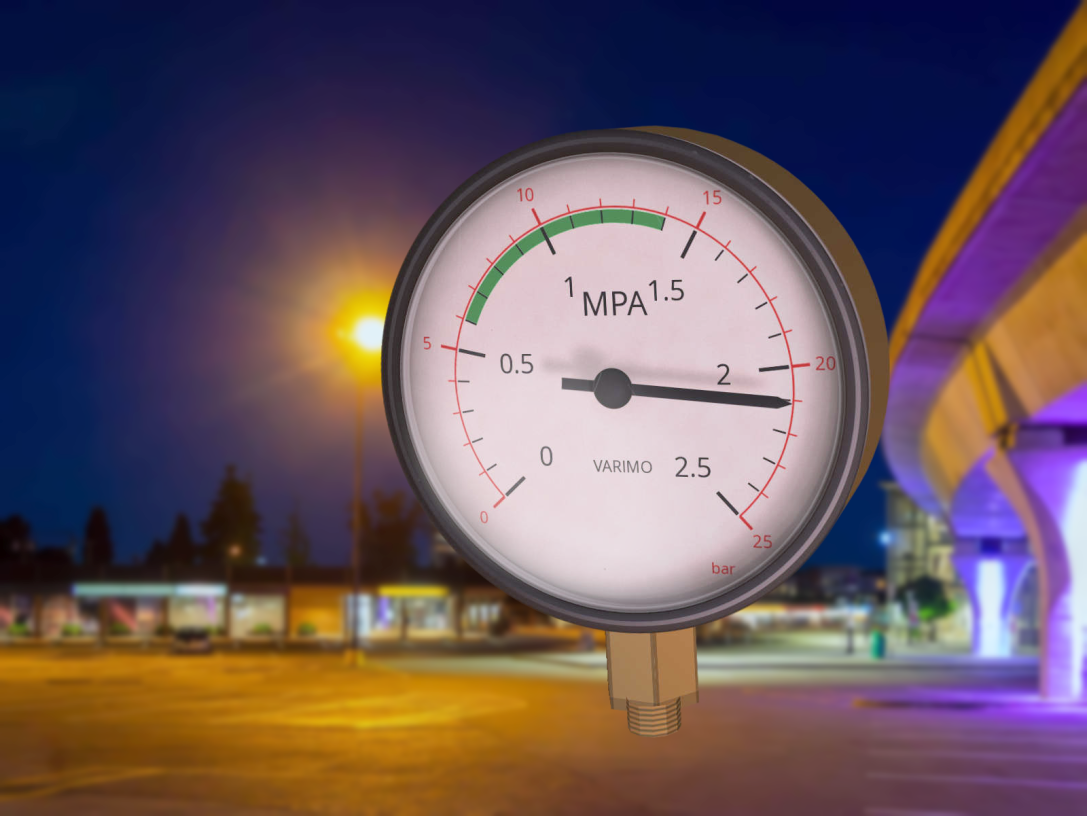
2.1 MPa
